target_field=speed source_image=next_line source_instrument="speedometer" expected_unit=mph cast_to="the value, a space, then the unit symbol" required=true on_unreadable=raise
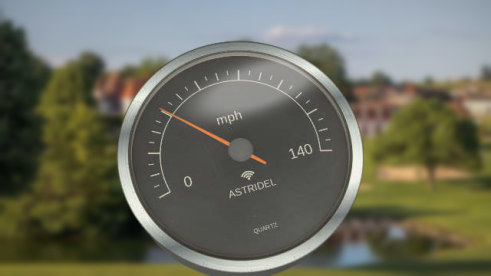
40 mph
